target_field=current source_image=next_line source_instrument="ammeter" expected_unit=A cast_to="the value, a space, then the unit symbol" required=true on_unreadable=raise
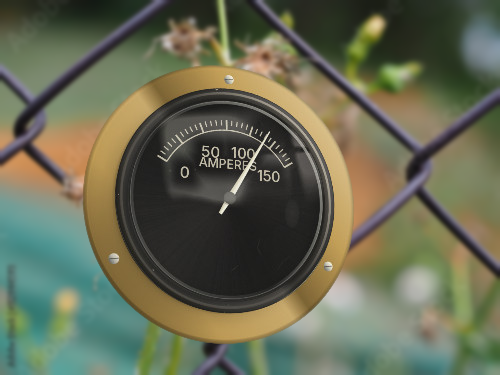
115 A
